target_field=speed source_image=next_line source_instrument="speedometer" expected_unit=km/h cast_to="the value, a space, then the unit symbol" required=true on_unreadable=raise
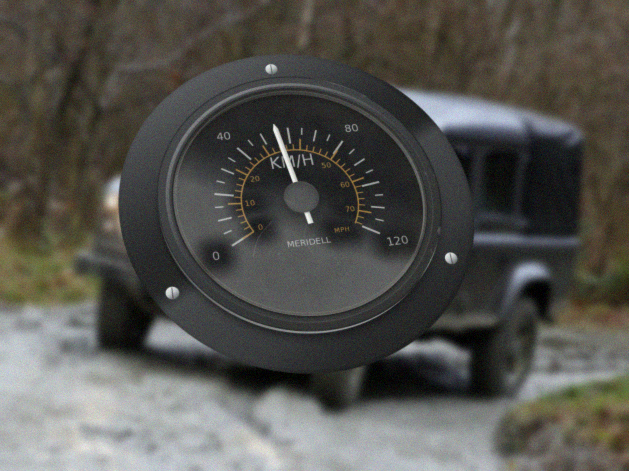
55 km/h
